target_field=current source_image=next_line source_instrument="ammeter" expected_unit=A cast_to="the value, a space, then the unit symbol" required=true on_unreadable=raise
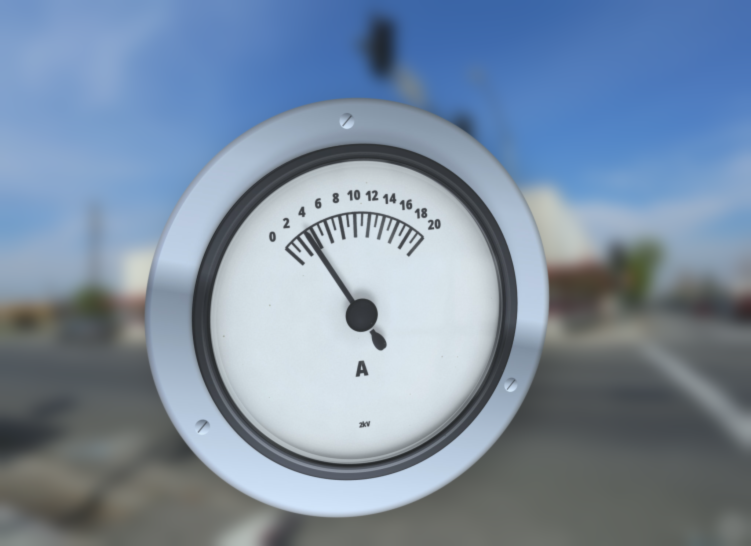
3 A
